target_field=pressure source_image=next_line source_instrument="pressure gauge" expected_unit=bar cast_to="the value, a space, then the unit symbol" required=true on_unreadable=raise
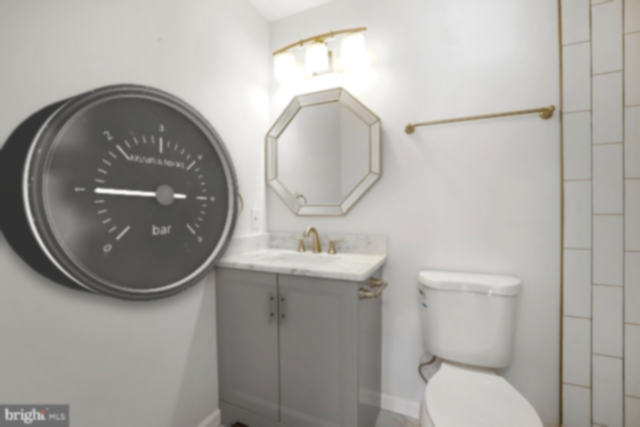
1 bar
